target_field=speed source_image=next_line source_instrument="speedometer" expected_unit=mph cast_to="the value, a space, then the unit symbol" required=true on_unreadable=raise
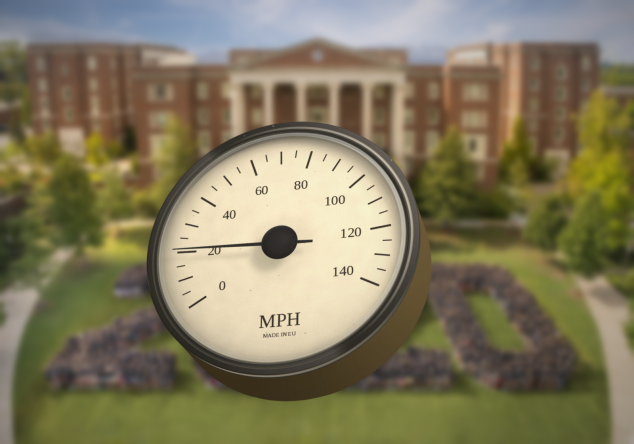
20 mph
